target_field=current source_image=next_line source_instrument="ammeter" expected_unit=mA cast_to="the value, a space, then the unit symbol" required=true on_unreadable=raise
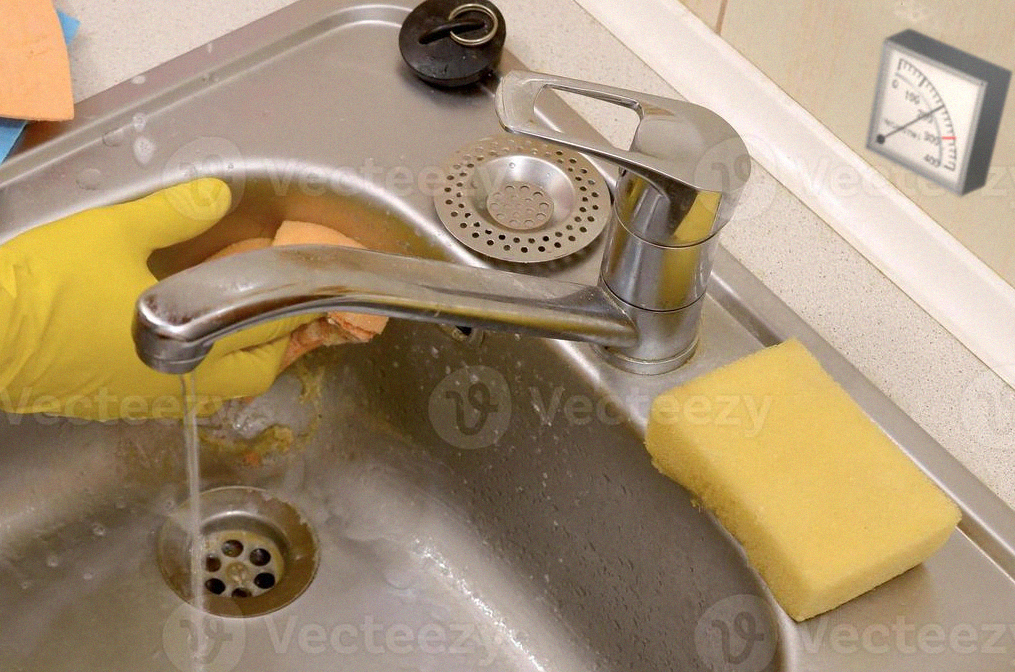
200 mA
